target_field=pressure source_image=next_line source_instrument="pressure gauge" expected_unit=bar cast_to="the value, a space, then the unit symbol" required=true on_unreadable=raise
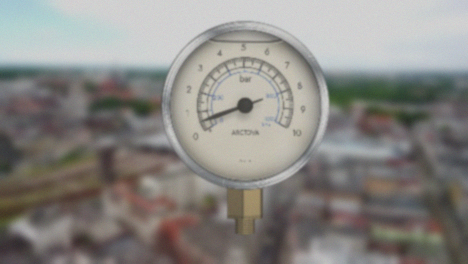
0.5 bar
